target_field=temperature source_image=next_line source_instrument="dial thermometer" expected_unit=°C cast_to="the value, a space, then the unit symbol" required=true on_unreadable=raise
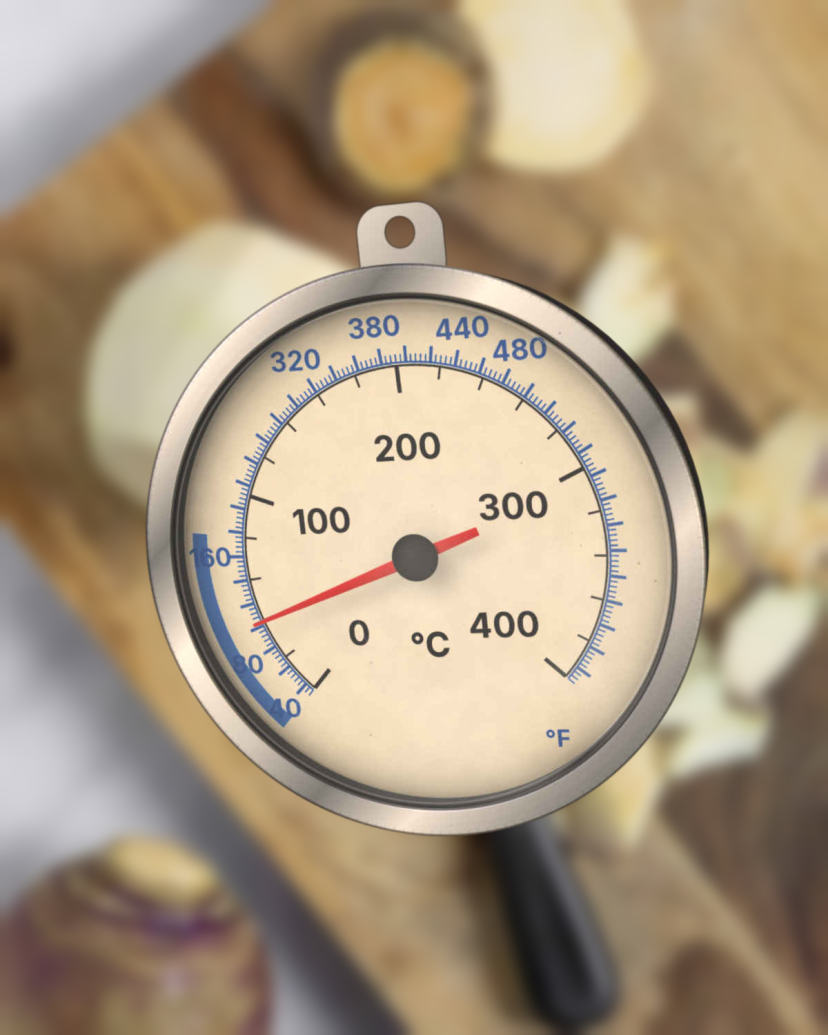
40 °C
